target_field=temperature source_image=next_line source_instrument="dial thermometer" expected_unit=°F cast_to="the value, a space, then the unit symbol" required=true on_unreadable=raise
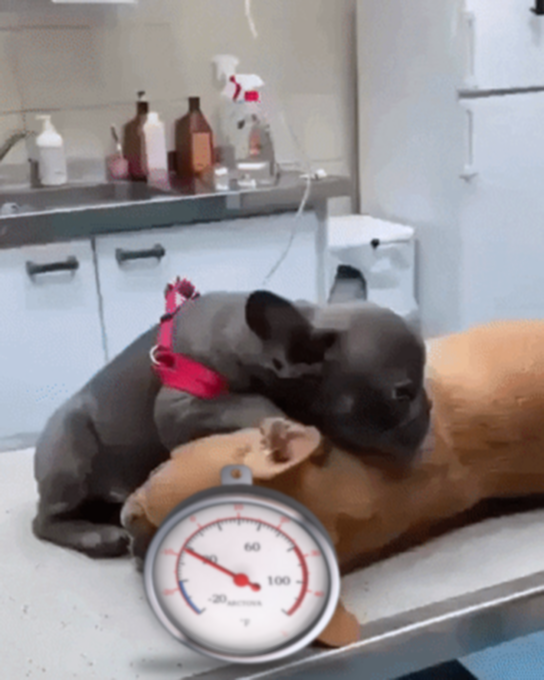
20 °F
